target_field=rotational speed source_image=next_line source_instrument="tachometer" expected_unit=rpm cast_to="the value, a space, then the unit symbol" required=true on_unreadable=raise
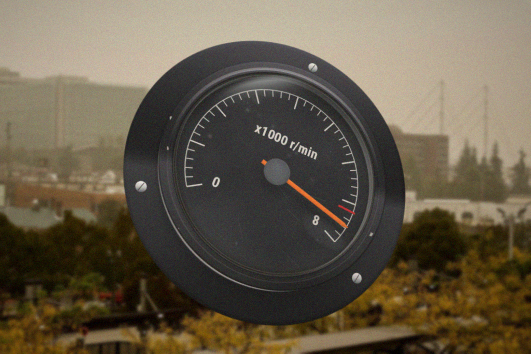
7600 rpm
